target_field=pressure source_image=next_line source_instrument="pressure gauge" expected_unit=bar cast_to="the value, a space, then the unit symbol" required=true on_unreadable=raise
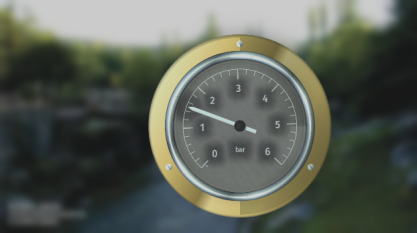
1.5 bar
